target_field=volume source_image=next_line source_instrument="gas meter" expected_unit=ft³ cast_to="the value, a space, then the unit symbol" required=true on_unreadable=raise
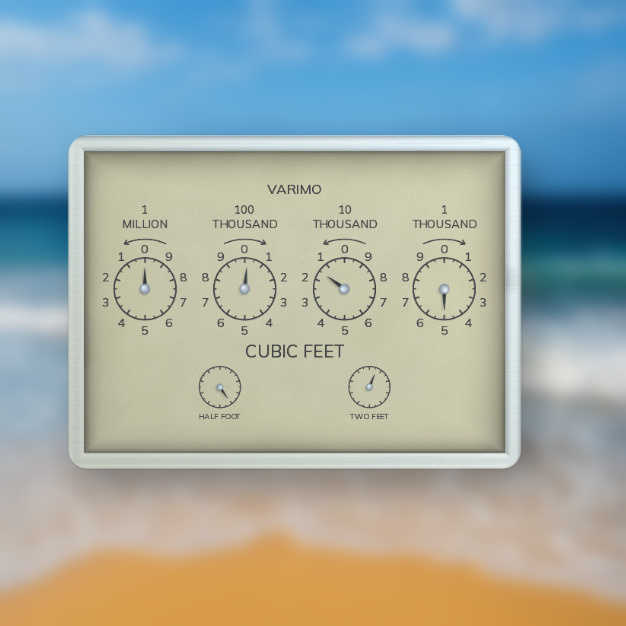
1500 ft³
